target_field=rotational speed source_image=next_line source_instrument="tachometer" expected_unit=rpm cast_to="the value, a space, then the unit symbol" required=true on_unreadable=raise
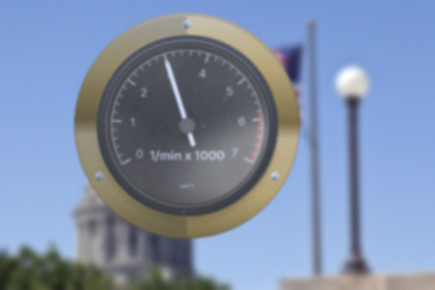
3000 rpm
